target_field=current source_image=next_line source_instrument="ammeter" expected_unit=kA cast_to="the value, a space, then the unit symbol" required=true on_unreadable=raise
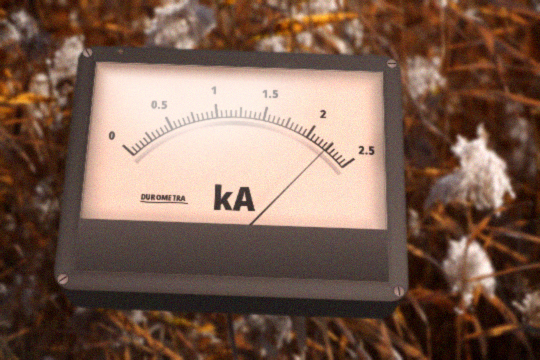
2.25 kA
